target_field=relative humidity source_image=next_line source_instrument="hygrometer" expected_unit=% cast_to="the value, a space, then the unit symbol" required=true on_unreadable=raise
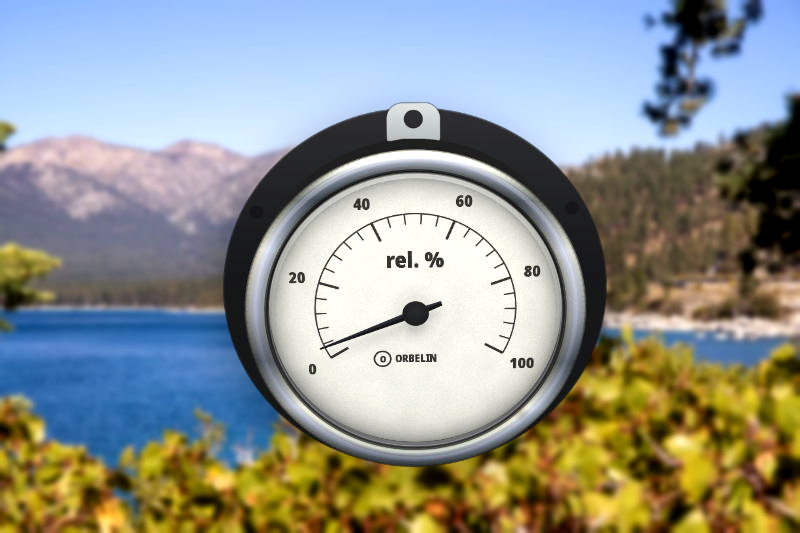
4 %
